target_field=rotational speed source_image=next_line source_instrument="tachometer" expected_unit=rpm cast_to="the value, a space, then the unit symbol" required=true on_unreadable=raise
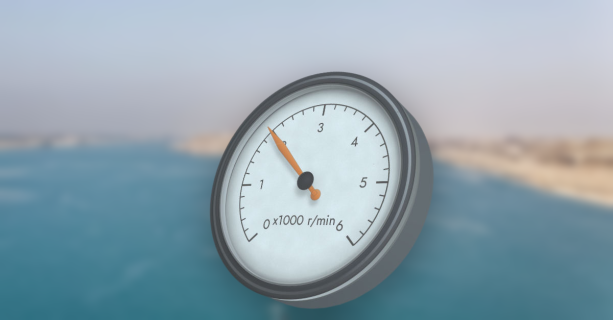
2000 rpm
